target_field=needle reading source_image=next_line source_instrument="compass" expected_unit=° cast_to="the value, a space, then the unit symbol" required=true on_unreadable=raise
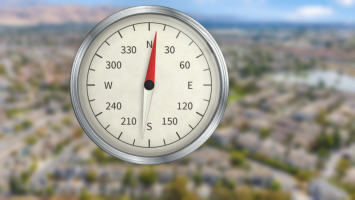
7.5 °
